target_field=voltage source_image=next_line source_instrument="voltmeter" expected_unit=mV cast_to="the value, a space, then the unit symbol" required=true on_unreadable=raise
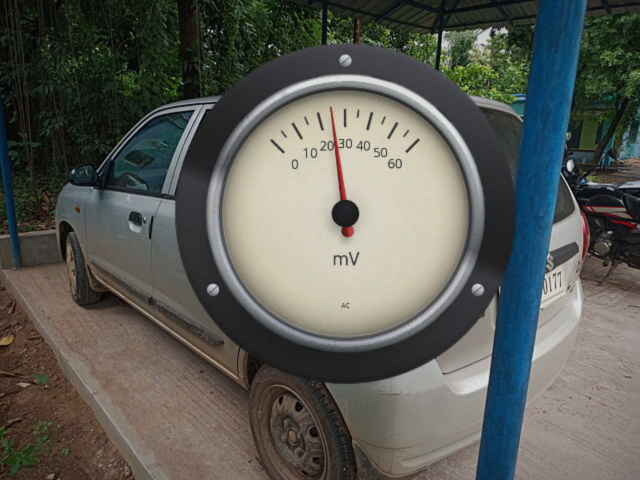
25 mV
